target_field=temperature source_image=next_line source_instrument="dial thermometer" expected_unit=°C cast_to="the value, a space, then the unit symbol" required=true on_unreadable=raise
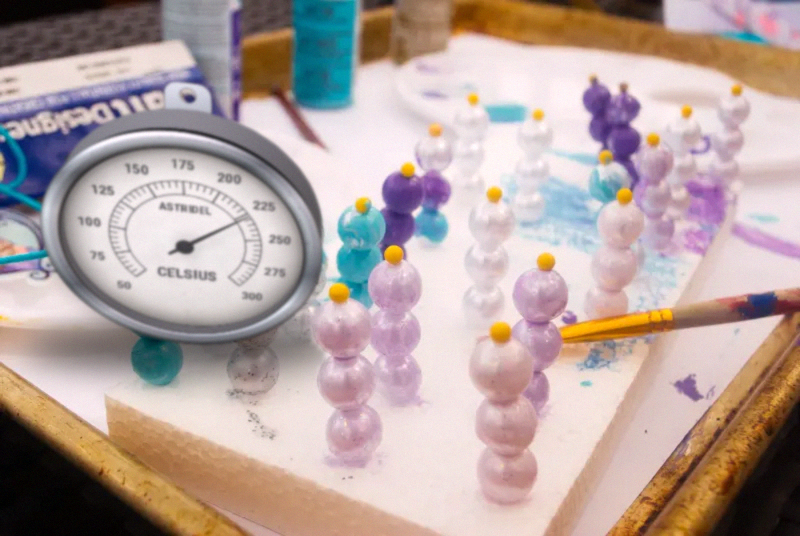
225 °C
